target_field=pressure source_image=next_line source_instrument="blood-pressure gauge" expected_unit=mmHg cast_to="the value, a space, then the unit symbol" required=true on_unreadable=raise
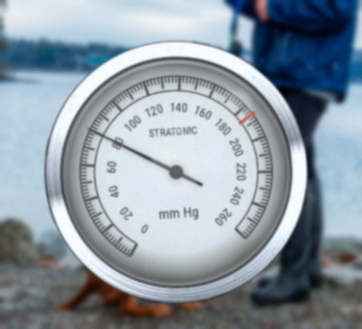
80 mmHg
